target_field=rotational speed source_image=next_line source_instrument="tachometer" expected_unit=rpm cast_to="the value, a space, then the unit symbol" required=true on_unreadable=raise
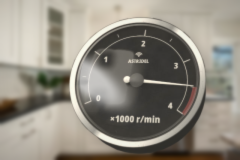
3500 rpm
